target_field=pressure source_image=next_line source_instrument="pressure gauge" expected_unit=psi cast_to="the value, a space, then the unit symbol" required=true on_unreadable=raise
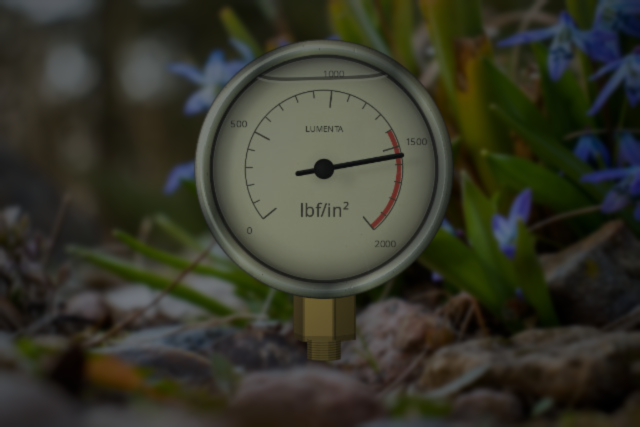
1550 psi
